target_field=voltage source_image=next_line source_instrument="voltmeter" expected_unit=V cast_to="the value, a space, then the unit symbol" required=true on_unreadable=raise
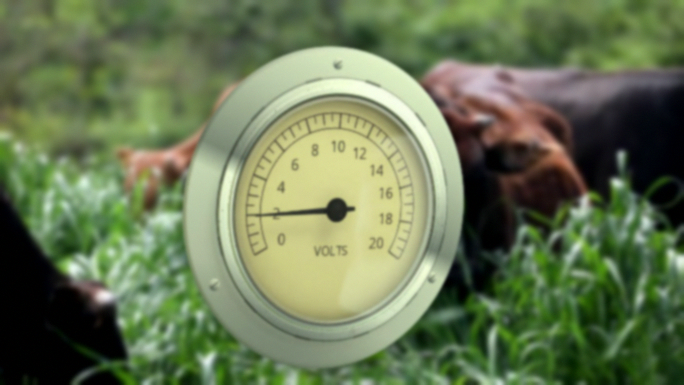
2 V
